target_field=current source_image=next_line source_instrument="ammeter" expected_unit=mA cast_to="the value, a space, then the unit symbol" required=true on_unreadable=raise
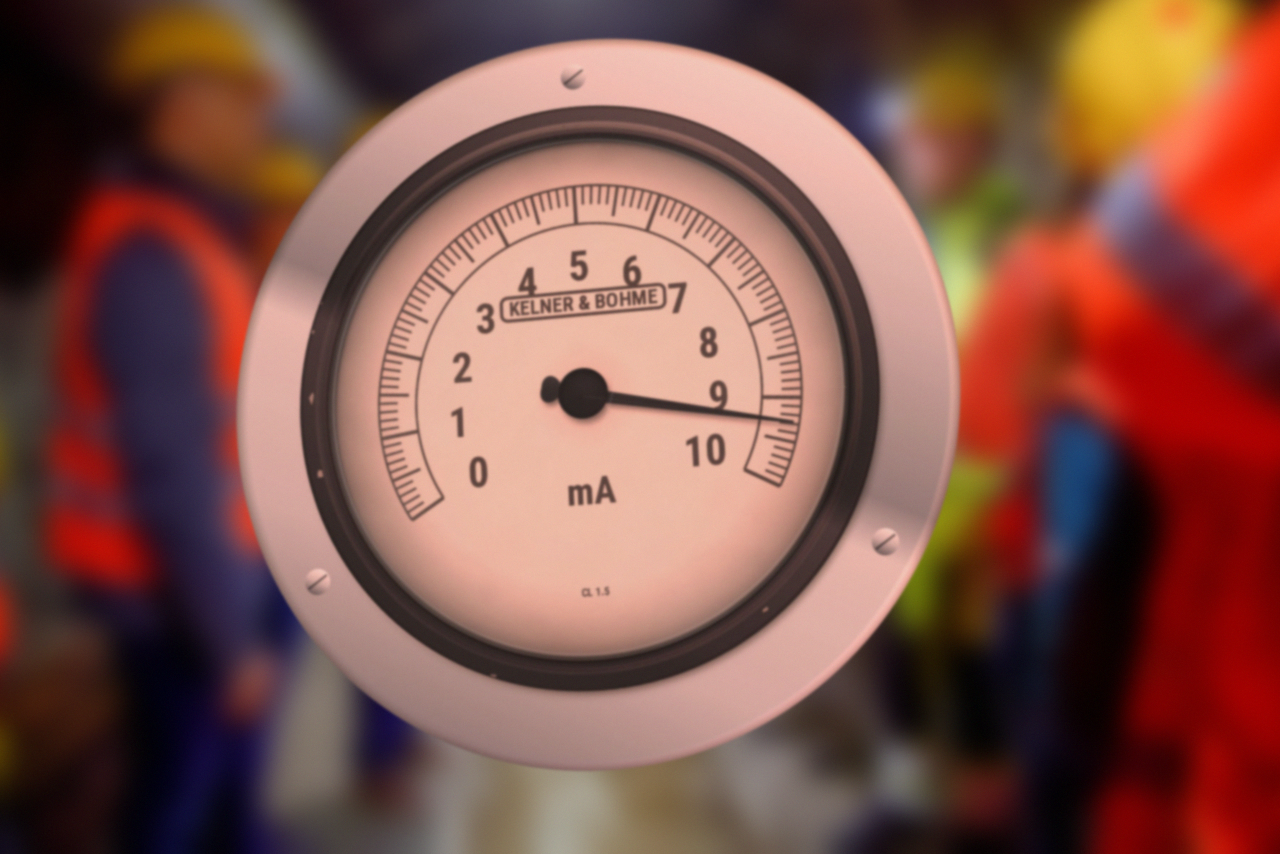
9.3 mA
